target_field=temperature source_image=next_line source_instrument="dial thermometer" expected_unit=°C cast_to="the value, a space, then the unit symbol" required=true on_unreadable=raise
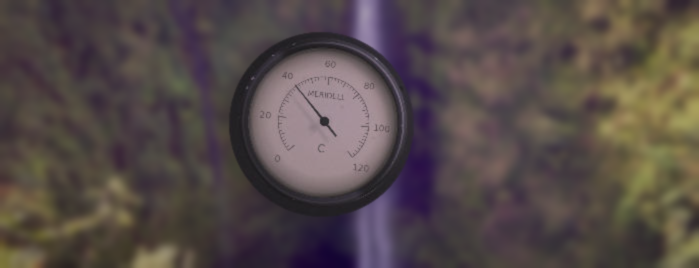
40 °C
